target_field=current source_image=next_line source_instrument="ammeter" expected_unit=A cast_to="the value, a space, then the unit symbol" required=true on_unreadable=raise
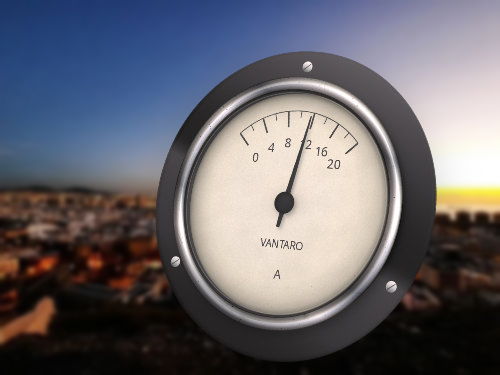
12 A
